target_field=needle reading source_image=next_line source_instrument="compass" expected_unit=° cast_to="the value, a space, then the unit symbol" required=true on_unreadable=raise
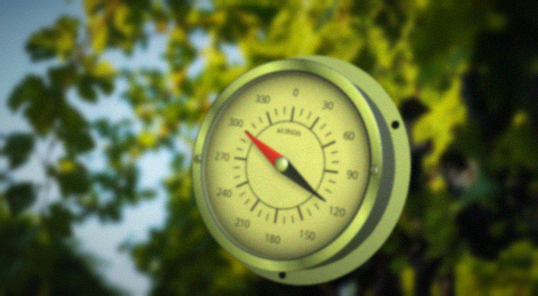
300 °
